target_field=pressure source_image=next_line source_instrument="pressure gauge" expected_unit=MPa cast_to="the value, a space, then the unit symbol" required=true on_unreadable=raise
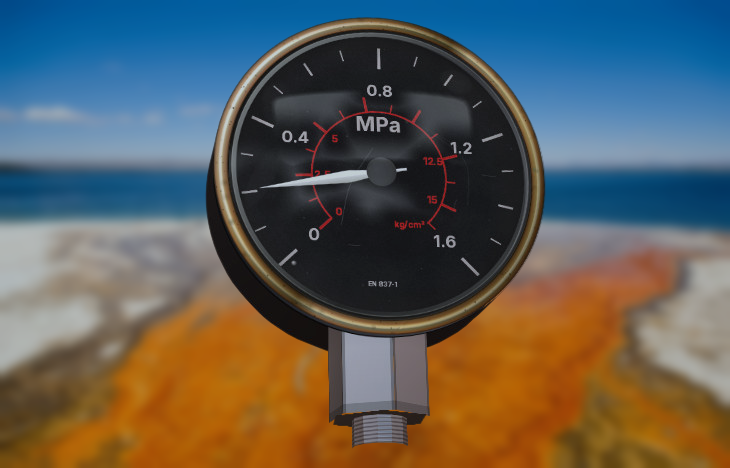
0.2 MPa
